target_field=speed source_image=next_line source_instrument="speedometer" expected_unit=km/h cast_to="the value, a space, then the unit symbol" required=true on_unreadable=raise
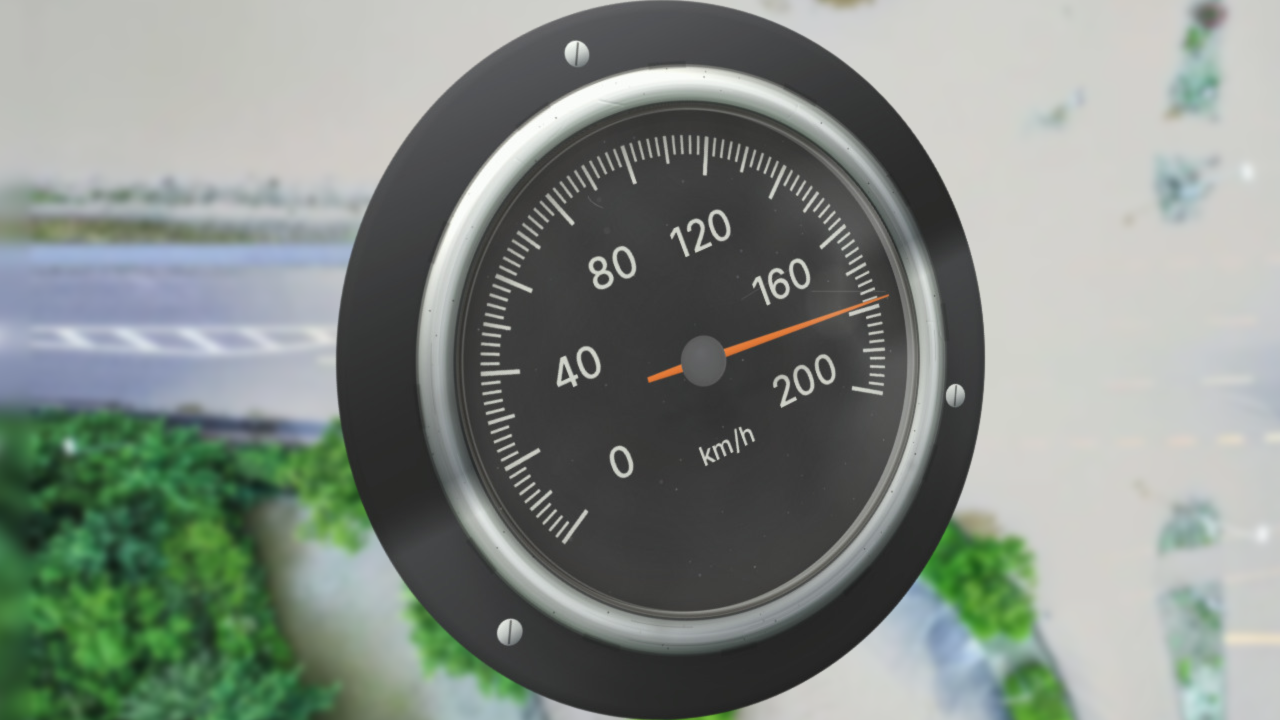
178 km/h
